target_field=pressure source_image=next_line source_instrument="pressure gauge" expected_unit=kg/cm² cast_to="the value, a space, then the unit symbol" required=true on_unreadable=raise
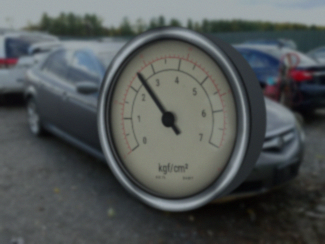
2.5 kg/cm²
